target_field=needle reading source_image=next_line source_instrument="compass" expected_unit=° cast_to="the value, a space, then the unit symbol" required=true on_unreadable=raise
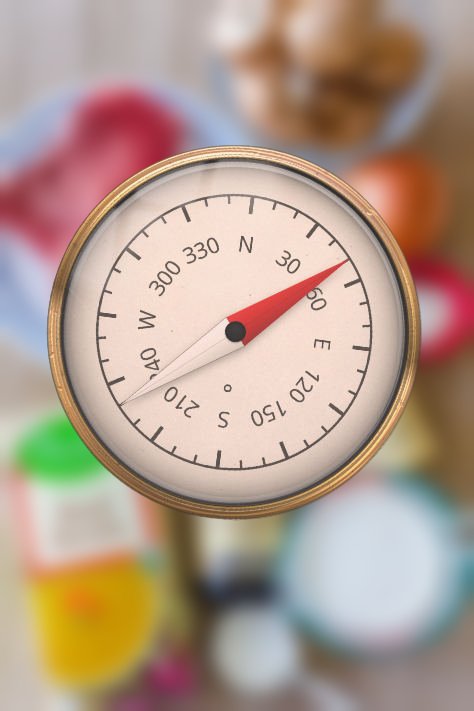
50 °
